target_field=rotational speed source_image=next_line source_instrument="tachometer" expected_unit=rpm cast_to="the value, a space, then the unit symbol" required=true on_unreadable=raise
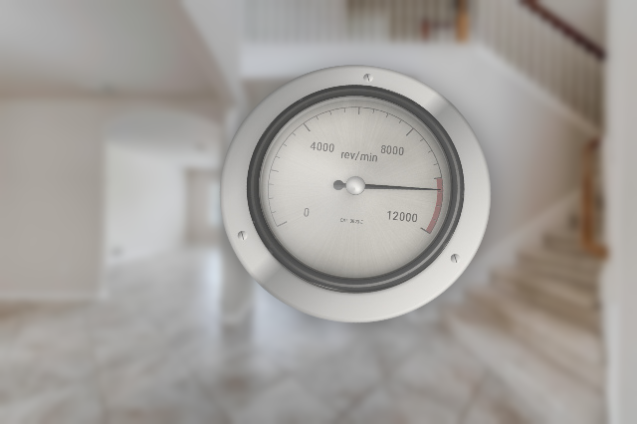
10500 rpm
